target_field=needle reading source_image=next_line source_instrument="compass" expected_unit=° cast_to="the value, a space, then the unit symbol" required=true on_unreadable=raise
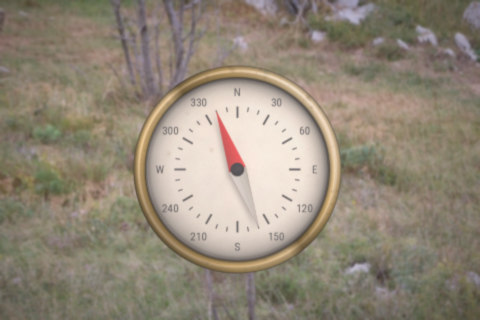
340 °
